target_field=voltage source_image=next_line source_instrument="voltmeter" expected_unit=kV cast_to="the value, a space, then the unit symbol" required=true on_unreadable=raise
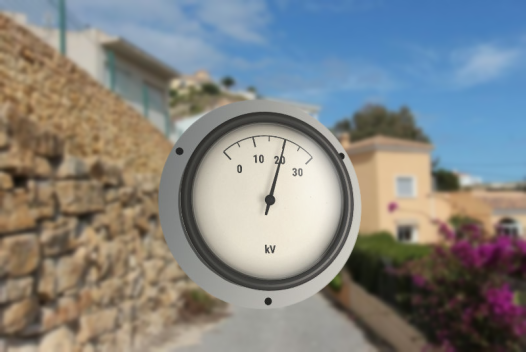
20 kV
